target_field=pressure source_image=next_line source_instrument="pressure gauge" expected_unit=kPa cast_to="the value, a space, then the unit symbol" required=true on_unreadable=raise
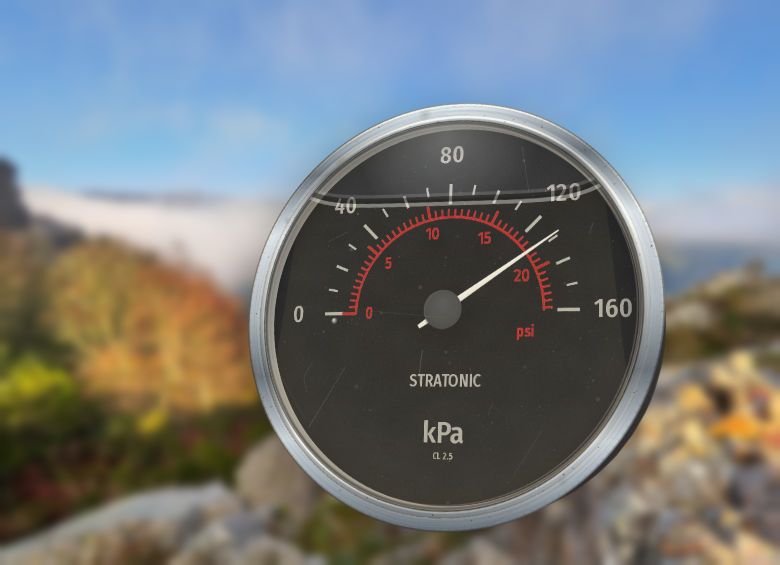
130 kPa
